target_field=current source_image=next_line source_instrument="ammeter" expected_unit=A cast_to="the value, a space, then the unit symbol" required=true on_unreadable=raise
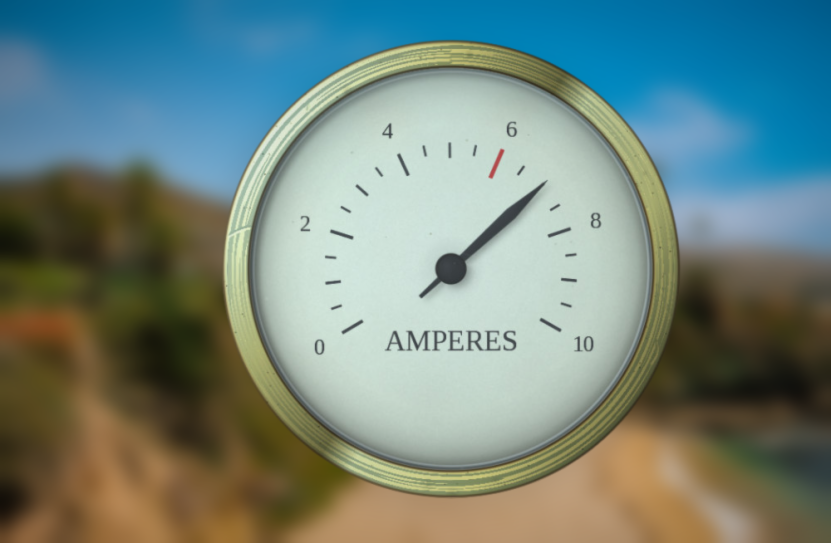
7 A
